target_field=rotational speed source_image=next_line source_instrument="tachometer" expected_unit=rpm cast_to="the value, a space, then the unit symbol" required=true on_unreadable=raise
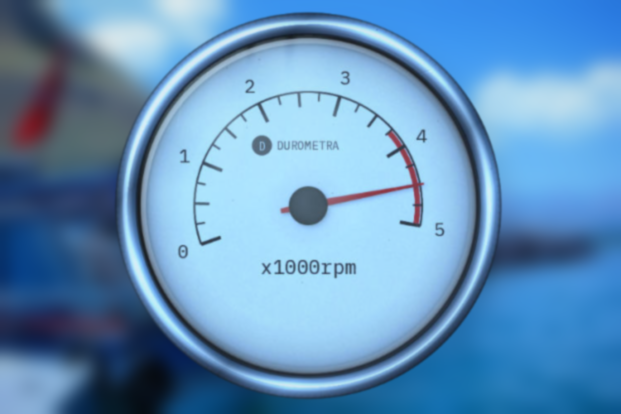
4500 rpm
